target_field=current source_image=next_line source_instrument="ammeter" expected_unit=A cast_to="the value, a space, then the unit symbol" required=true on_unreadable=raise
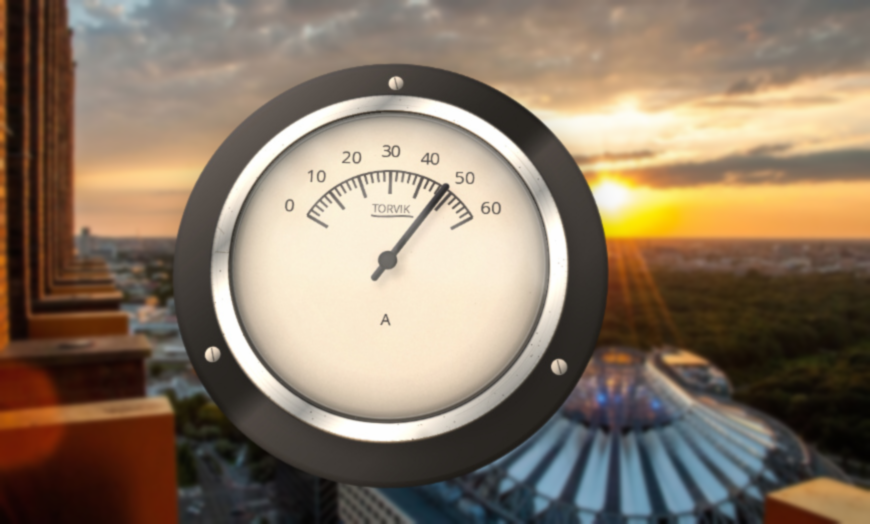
48 A
